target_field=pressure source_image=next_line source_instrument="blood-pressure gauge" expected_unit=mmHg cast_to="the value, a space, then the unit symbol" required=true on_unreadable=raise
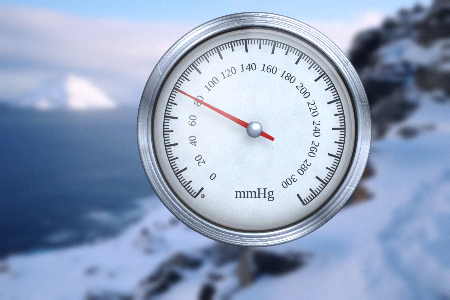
80 mmHg
